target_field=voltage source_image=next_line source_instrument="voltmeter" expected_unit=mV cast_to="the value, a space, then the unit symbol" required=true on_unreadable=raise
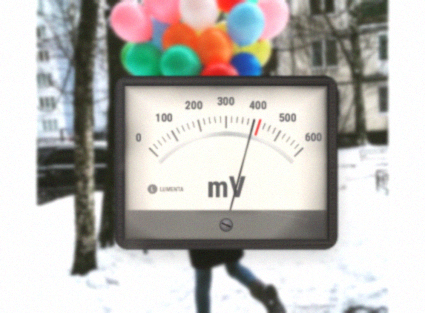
400 mV
